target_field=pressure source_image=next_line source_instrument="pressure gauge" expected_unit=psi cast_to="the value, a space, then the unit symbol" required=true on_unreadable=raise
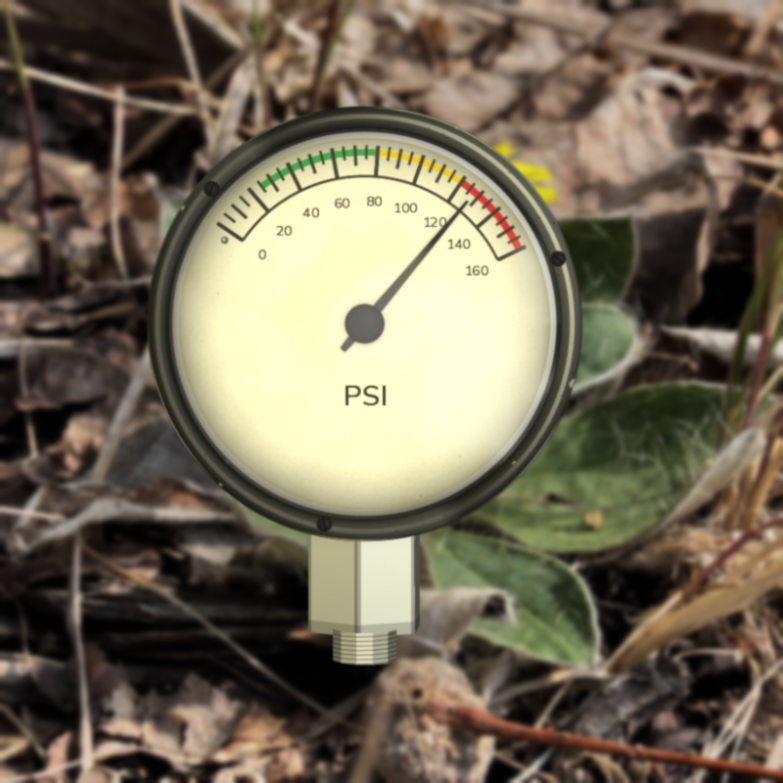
127.5 psi
